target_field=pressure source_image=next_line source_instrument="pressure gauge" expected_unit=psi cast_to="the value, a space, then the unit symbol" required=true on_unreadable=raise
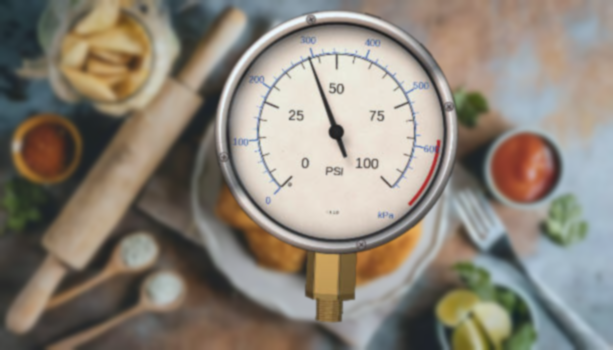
42.5 psi
